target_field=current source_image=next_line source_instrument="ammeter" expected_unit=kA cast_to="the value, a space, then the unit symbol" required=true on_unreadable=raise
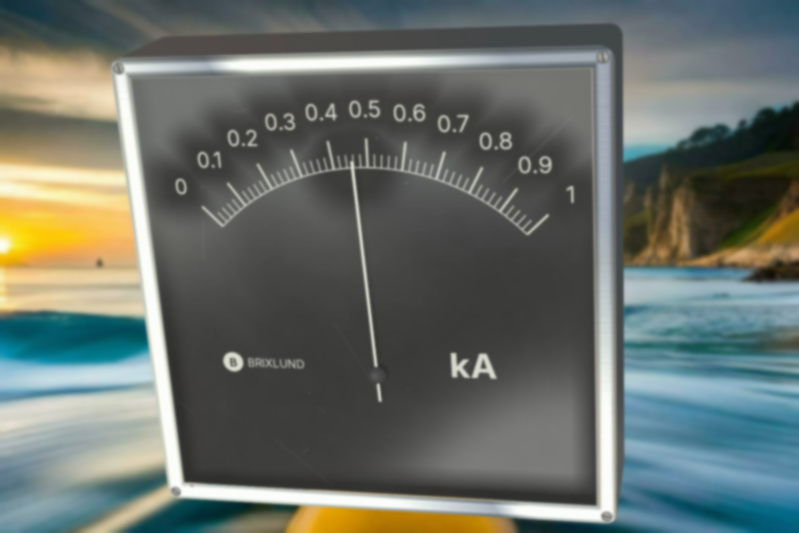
0.46 kA
